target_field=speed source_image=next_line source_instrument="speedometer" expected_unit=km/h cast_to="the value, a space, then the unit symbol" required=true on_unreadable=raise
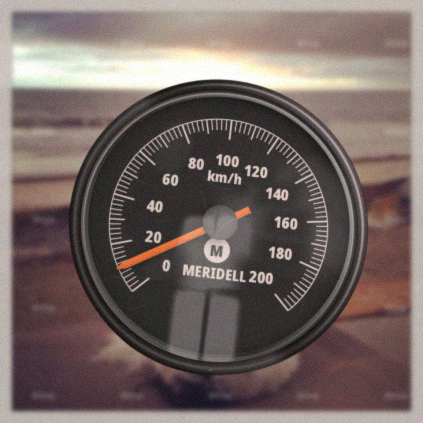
10 km/h
